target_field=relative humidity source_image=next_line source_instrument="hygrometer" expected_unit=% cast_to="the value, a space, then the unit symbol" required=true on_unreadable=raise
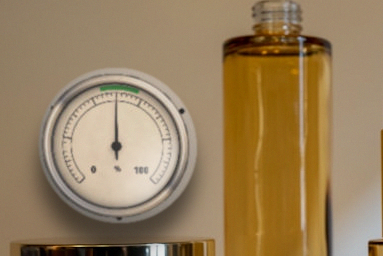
50 %
